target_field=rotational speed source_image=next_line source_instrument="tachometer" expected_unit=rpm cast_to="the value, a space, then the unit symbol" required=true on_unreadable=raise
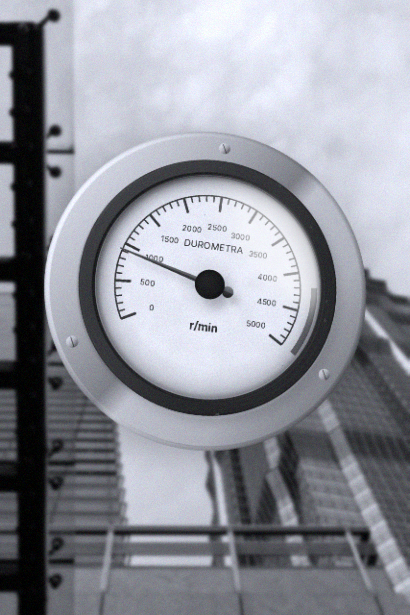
900 rpm
